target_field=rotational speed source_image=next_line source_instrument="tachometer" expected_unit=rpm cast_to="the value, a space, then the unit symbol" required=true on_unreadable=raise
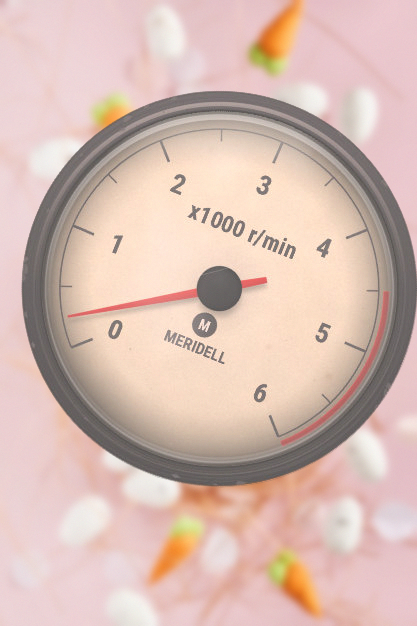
250 rpm
